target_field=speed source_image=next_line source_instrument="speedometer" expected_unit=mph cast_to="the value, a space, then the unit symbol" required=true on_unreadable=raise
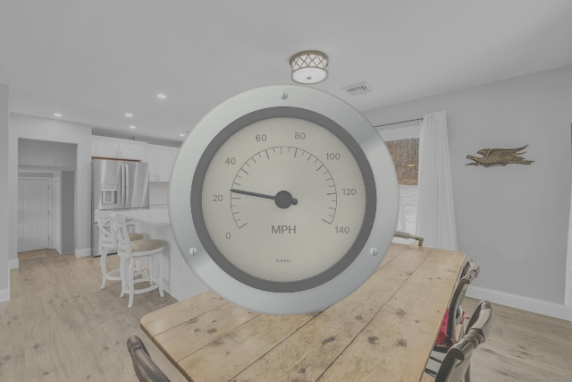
25 mph
